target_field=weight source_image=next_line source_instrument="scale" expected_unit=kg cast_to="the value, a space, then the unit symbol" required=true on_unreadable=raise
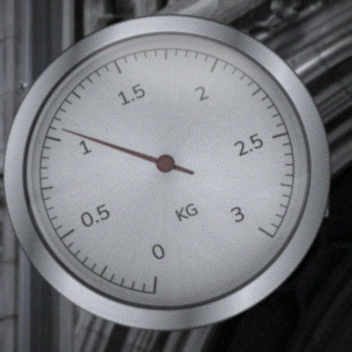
1.05 kg
